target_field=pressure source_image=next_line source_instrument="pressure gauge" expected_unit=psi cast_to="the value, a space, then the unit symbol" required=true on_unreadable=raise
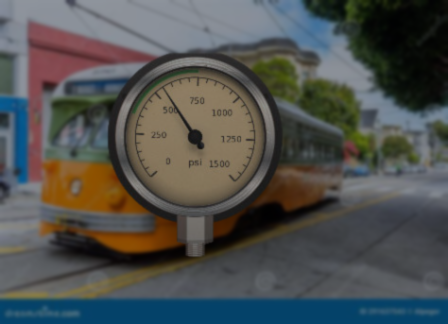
550 psi
